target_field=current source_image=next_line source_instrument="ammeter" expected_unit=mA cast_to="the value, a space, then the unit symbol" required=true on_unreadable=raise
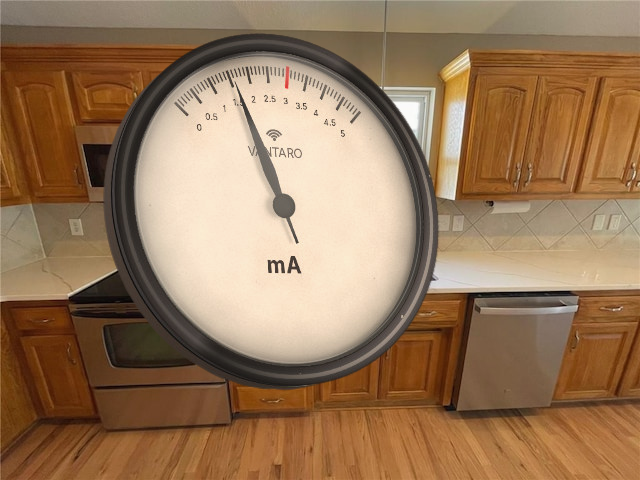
1.5 mA
